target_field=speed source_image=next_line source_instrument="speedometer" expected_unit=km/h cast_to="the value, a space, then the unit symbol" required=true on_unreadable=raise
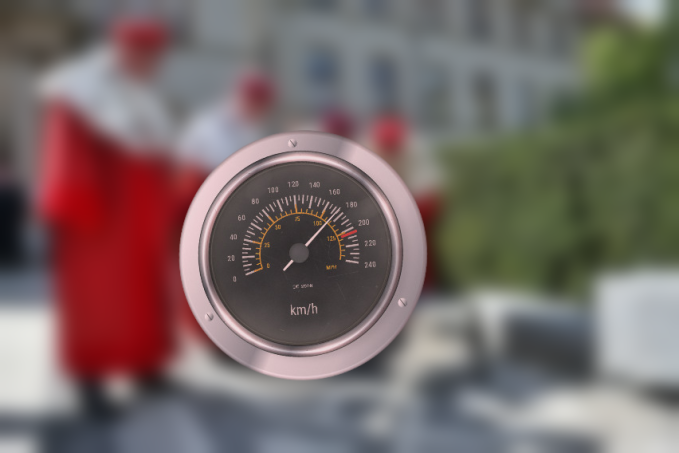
175 km/h
